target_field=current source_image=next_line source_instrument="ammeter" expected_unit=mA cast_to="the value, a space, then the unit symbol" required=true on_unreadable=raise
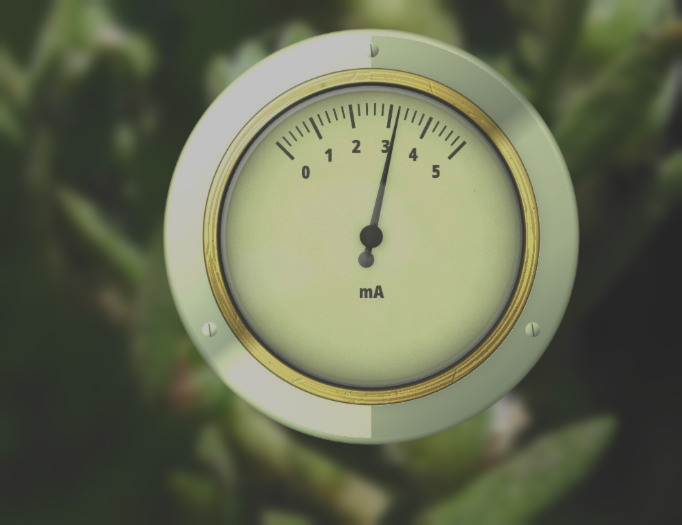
3.2 mA
